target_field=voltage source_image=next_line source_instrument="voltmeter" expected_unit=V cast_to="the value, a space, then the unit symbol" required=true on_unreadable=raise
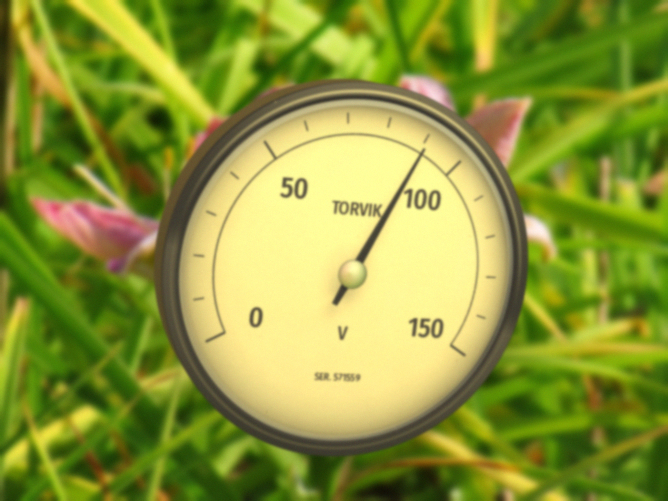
90 V
